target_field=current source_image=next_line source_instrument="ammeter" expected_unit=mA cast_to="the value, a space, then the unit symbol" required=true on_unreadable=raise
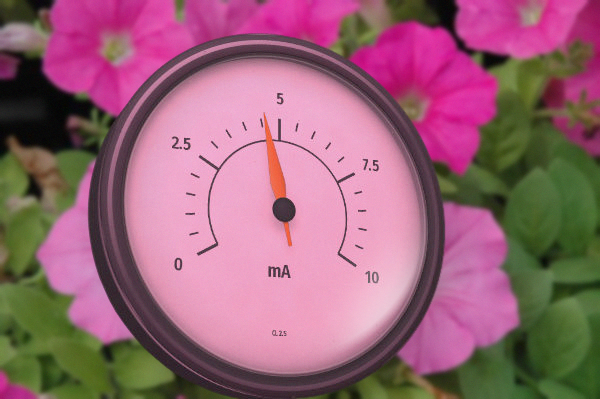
4.5 mA
